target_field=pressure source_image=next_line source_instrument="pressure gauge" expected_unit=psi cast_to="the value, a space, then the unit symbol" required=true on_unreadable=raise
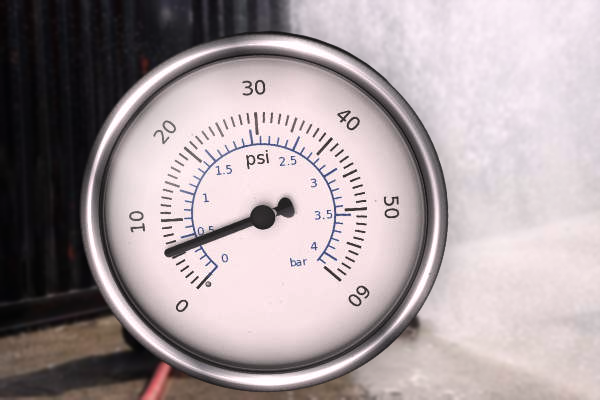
6 psi
